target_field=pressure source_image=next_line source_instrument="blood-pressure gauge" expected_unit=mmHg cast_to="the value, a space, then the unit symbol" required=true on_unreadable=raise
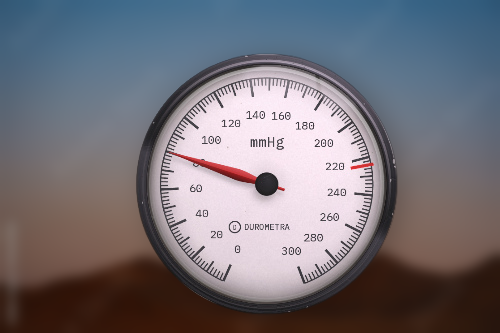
80 mmHg
